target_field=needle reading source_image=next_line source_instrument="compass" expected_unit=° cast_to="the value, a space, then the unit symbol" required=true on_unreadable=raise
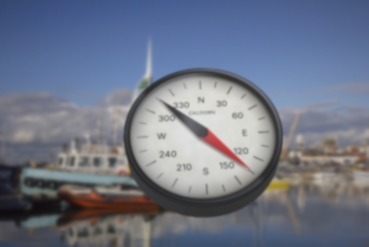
135 °
